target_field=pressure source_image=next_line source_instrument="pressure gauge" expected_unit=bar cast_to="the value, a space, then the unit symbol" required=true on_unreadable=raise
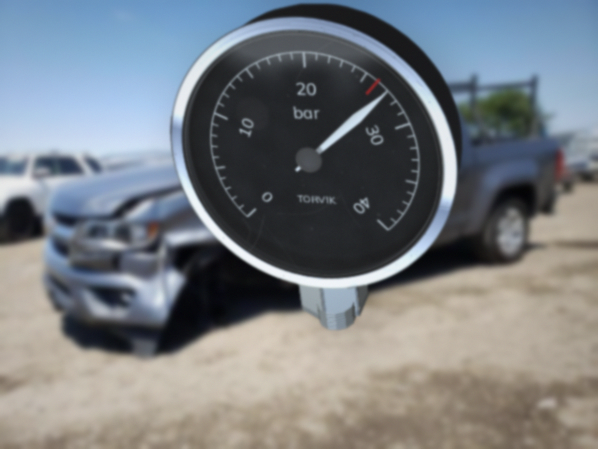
27 bar
